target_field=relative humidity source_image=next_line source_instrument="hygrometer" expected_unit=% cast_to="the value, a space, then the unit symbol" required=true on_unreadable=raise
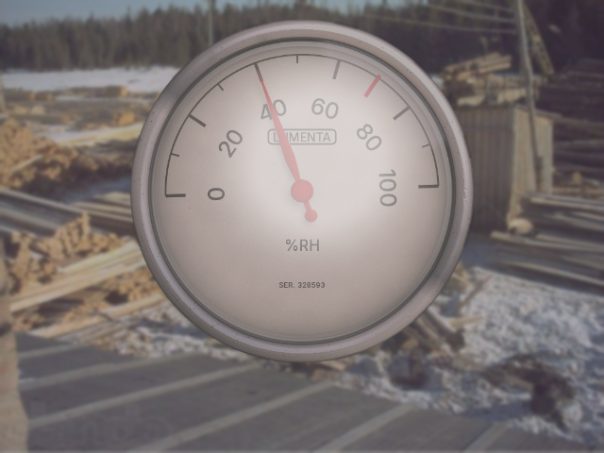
40 %
